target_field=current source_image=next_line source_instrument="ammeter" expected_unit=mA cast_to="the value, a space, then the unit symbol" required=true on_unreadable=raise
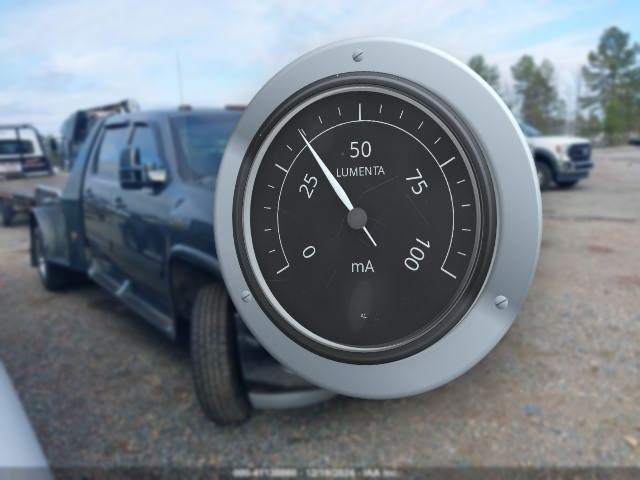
35 mA
